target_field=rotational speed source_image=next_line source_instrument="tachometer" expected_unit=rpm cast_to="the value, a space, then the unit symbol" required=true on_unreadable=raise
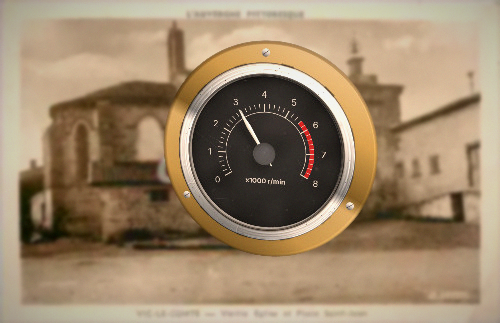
3000 rpm
